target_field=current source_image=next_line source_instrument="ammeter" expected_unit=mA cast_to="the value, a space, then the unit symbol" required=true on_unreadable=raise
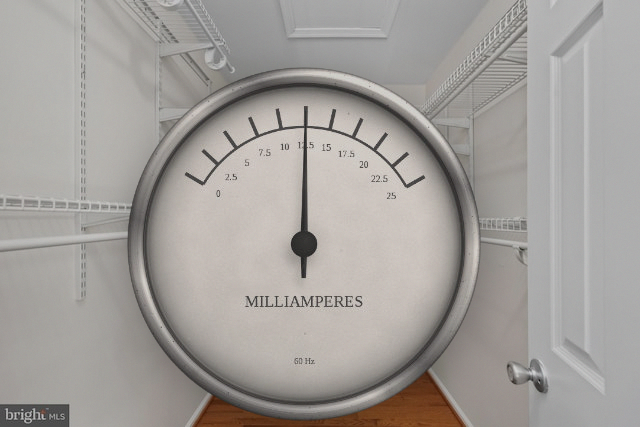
12.5 mA
